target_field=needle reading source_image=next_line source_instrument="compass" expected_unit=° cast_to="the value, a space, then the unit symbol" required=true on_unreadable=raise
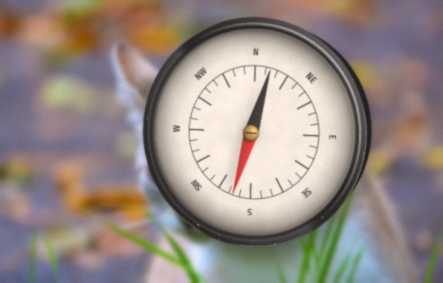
195 °
